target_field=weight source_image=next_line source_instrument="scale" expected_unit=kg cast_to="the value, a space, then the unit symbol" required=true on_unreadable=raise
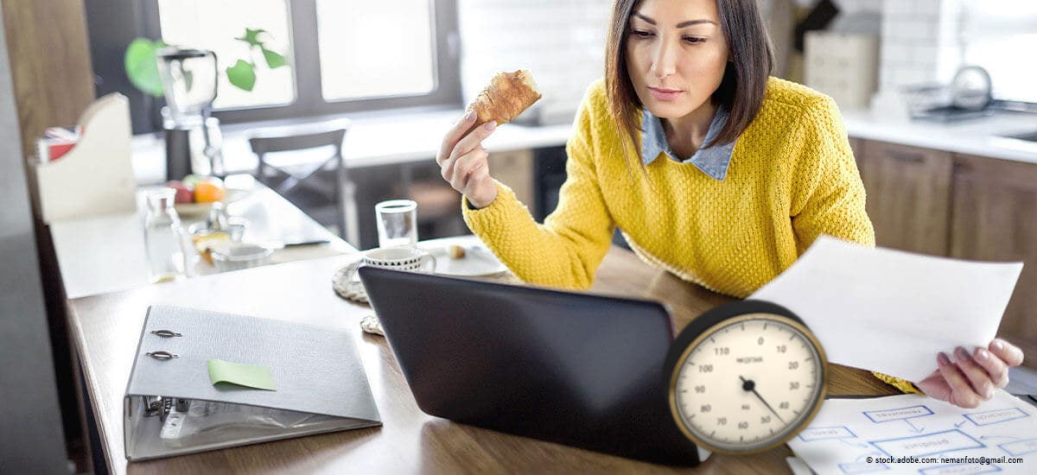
45 kg
